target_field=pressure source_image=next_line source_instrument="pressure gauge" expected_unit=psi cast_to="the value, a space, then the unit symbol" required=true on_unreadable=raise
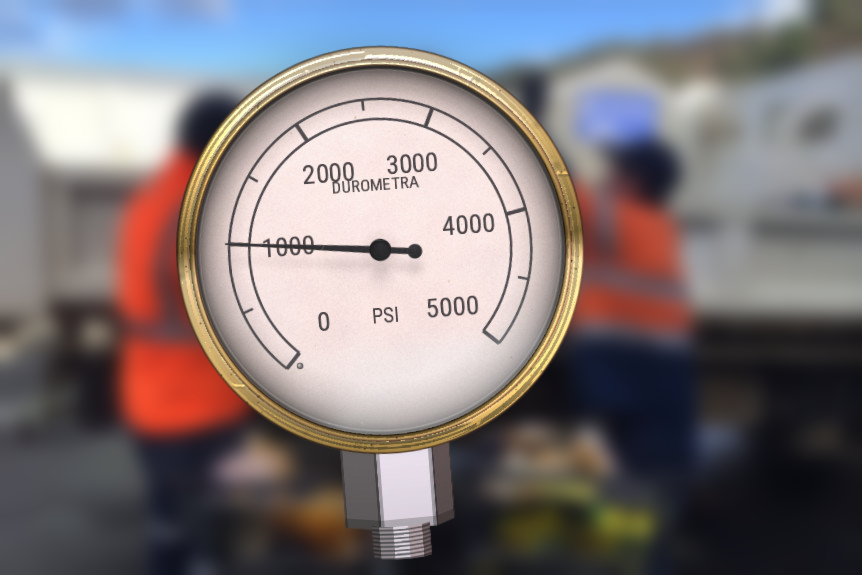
1000 psi
